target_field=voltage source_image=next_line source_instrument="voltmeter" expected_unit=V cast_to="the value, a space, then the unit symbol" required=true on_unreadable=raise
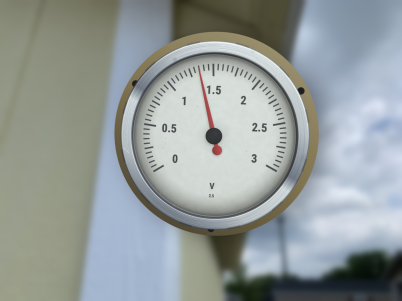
1.35 V
